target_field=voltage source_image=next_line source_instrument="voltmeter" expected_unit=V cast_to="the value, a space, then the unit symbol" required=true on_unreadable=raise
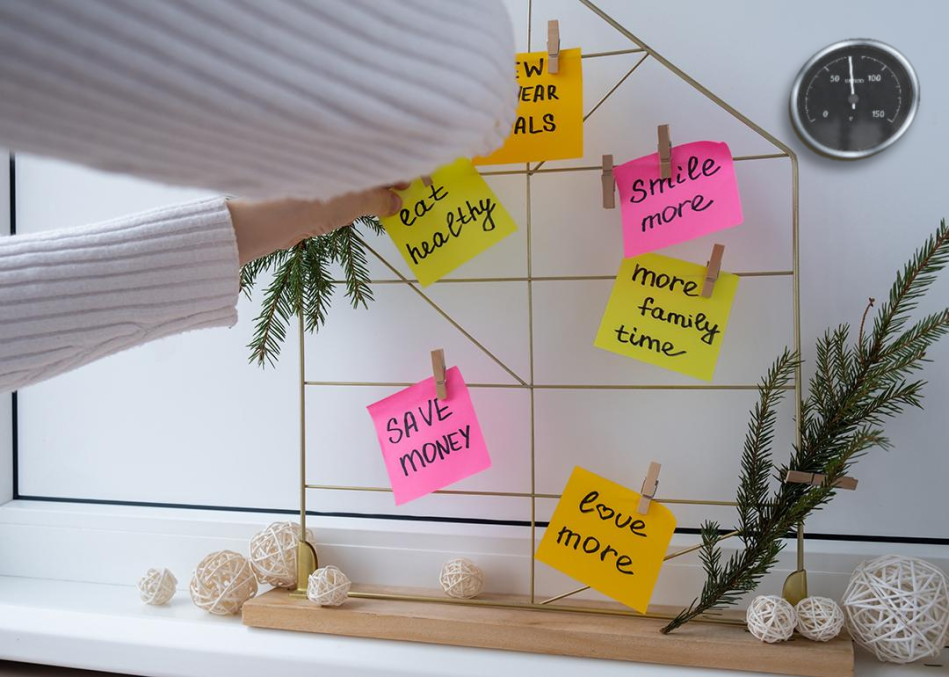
70 V
